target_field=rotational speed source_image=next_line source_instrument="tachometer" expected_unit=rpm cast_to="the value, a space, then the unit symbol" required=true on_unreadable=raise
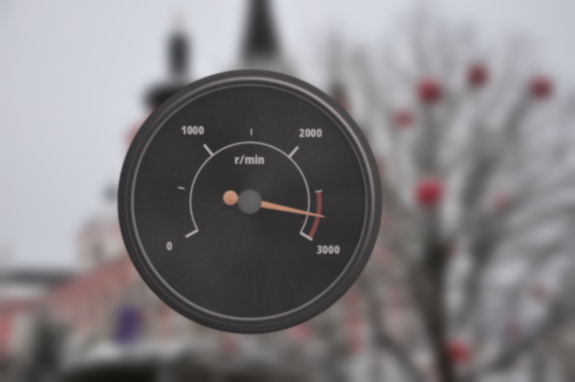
2750 rpm
